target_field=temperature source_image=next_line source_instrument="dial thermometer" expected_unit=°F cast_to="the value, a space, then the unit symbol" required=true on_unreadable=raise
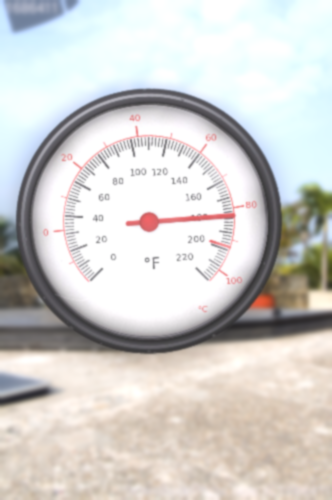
180 °F
